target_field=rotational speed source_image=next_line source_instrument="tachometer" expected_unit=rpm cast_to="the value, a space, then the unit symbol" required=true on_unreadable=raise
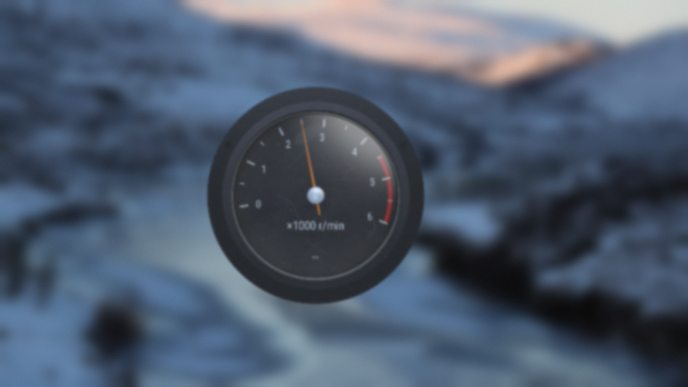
2500 rpm
